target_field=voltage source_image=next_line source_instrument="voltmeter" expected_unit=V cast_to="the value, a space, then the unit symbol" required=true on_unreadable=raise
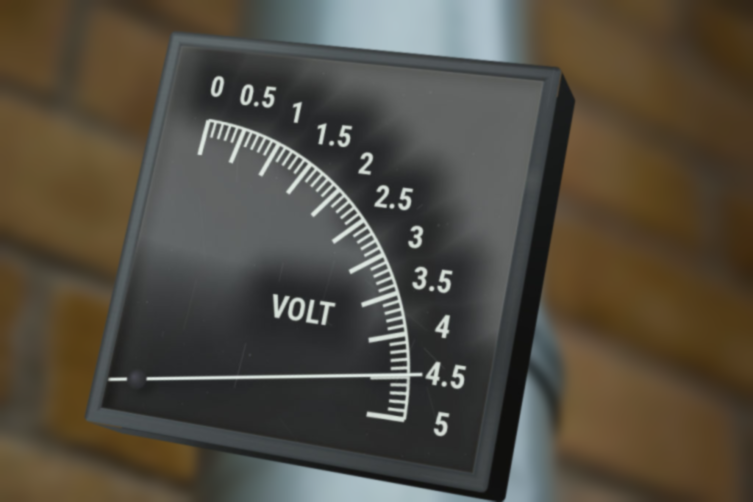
4.5 V
